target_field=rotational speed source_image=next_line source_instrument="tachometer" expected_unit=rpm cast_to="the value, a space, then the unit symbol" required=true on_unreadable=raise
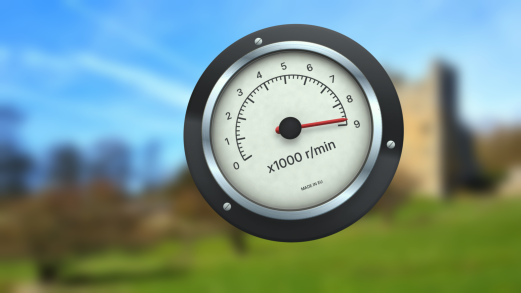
8800 rpm
